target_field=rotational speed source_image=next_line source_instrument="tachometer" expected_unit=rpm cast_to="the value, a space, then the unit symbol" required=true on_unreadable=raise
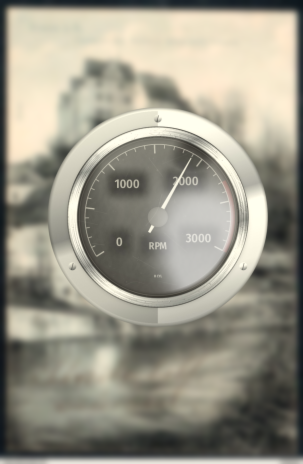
1900 rpm
